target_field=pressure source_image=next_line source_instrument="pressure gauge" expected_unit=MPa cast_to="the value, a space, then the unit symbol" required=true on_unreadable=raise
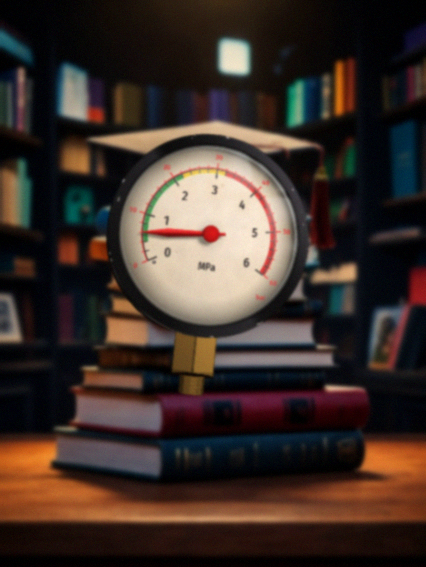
0.6 MPa
